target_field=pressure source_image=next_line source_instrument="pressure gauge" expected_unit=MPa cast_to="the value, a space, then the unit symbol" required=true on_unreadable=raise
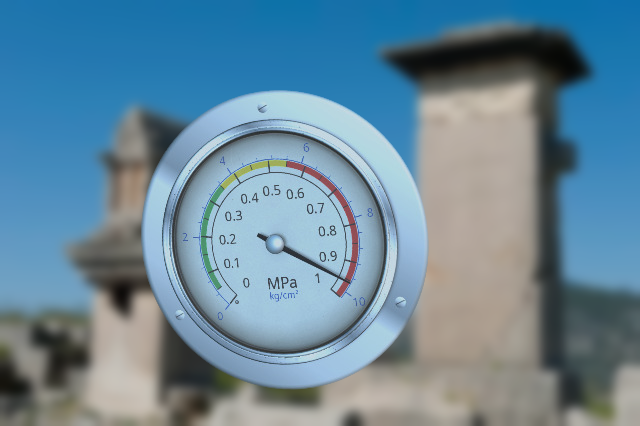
0.95 MPa
